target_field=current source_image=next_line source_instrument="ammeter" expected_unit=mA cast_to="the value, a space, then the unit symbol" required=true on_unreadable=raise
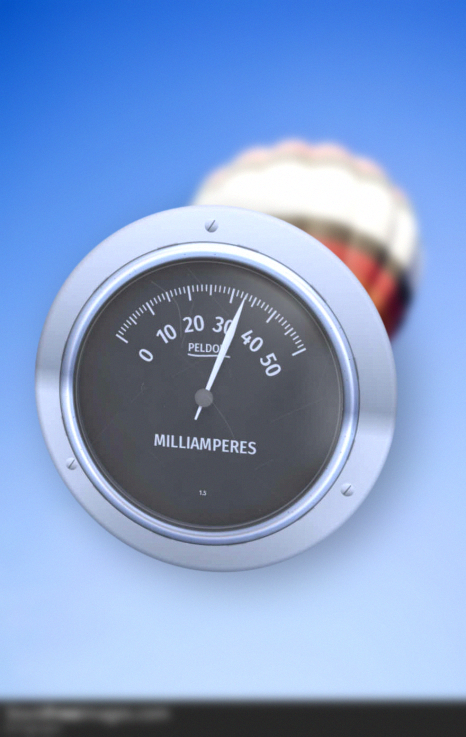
33 mA
